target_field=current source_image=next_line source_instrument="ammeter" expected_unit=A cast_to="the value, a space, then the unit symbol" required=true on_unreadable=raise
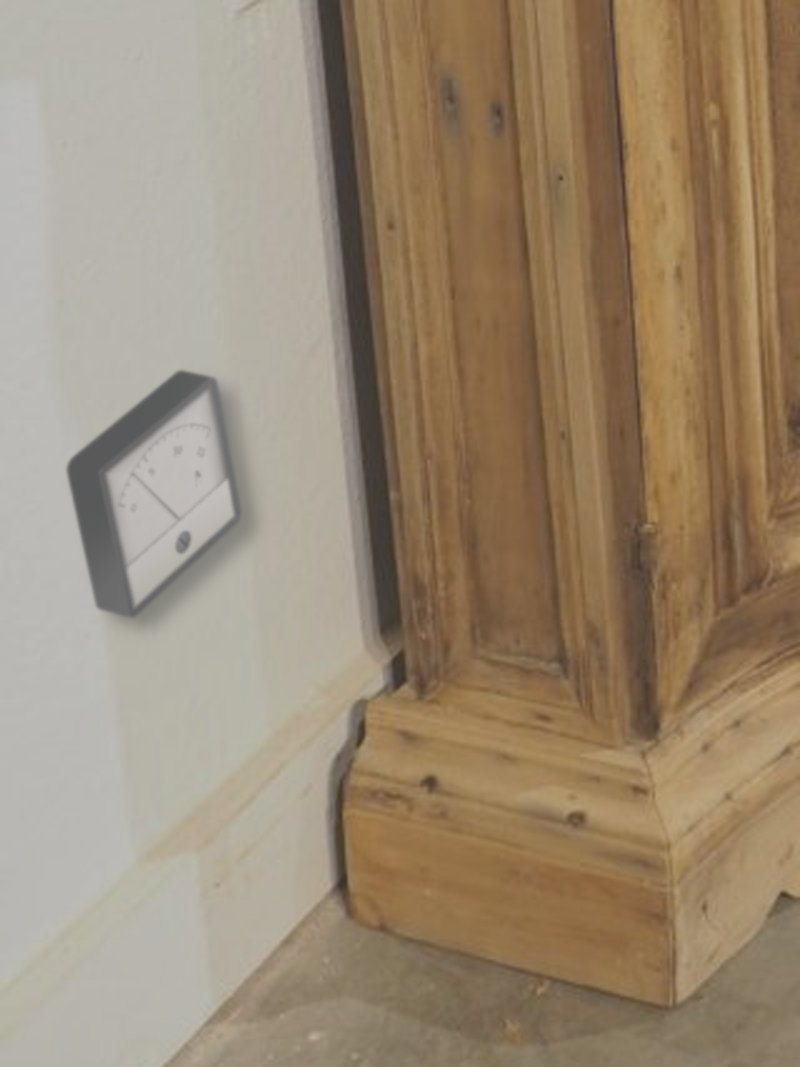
3 A
